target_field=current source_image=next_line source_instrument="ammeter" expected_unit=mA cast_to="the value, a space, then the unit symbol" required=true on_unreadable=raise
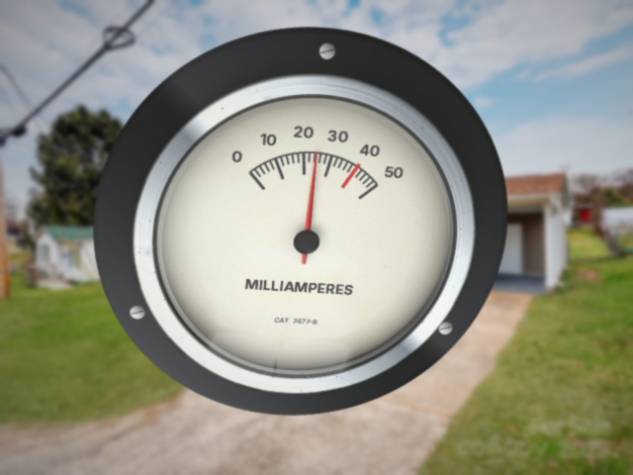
24 mA
